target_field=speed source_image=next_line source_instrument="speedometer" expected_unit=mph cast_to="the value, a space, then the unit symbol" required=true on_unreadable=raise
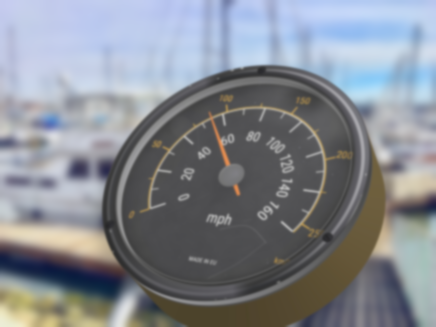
55 mph
